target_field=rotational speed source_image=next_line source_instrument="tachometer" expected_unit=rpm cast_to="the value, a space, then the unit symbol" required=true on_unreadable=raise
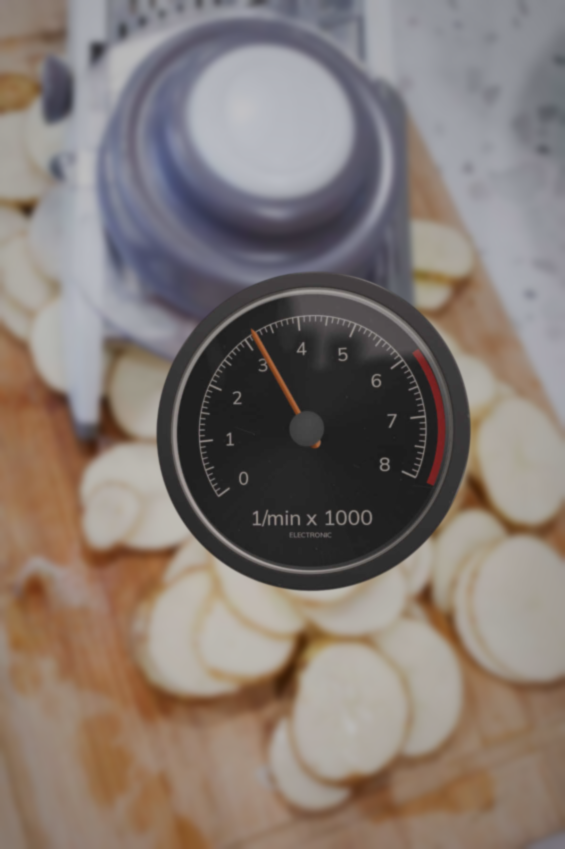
3200 rpm
